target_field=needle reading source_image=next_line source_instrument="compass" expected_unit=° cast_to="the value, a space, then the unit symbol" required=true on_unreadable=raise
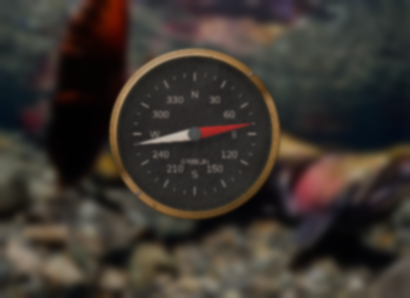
80 °
